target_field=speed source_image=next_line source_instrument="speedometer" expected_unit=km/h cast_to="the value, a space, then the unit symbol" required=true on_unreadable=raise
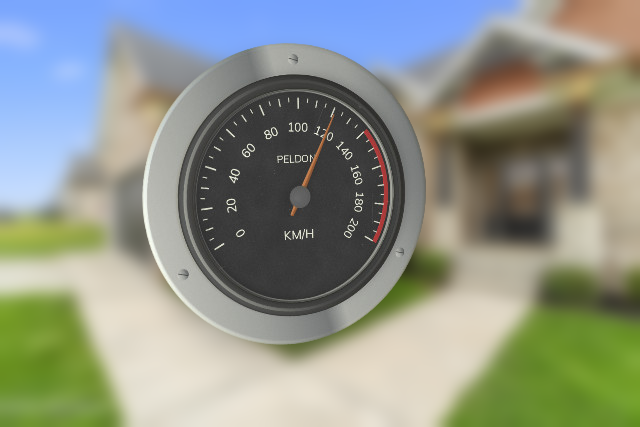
120 km/h
